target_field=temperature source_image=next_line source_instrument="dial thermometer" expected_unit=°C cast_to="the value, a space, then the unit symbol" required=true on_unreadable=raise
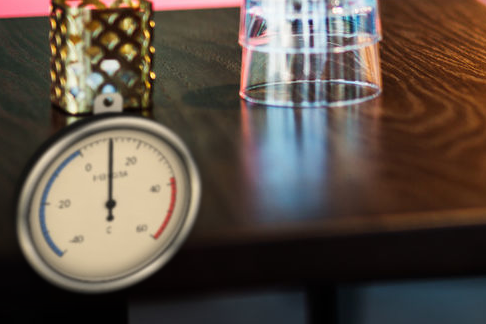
10 °C
